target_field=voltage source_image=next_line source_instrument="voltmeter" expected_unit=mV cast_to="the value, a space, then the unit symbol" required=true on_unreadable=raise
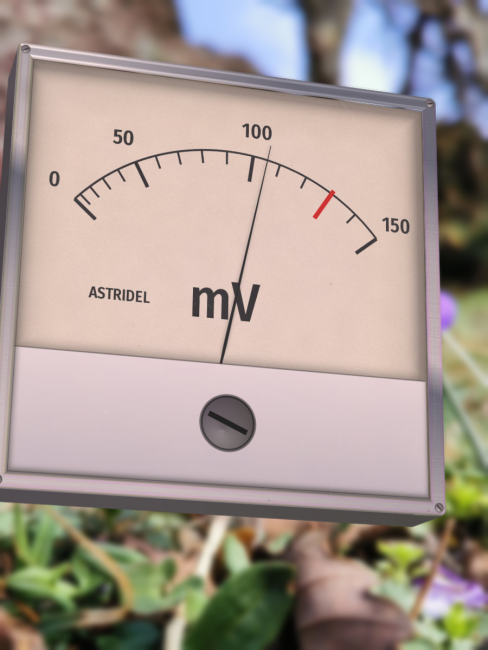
105 mV
